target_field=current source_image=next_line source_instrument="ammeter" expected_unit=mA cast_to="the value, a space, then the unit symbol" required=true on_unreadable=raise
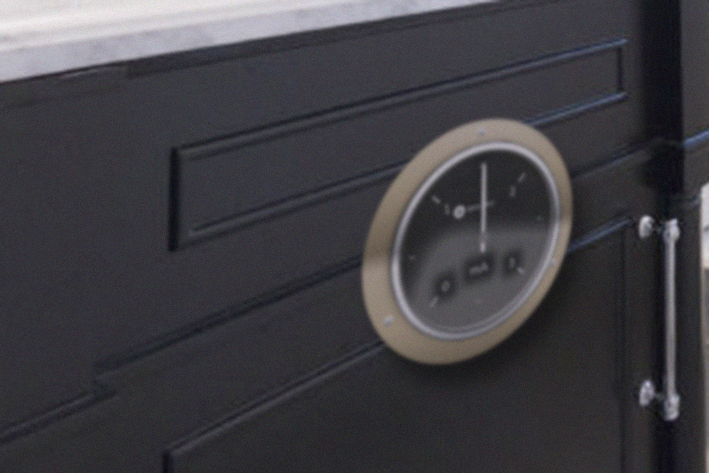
1.5 mA
